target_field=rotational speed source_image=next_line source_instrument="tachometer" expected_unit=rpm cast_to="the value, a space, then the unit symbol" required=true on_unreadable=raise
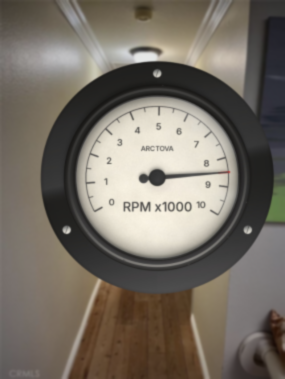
8500 rpm
